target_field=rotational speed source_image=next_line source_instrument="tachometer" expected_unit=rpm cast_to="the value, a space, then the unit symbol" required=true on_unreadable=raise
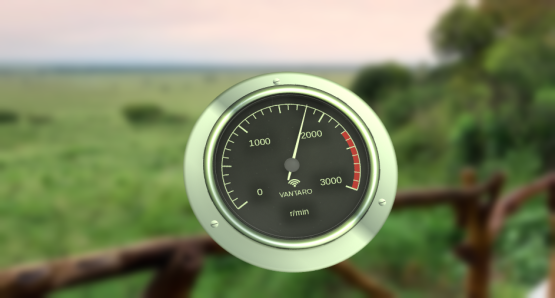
1800 rpm
